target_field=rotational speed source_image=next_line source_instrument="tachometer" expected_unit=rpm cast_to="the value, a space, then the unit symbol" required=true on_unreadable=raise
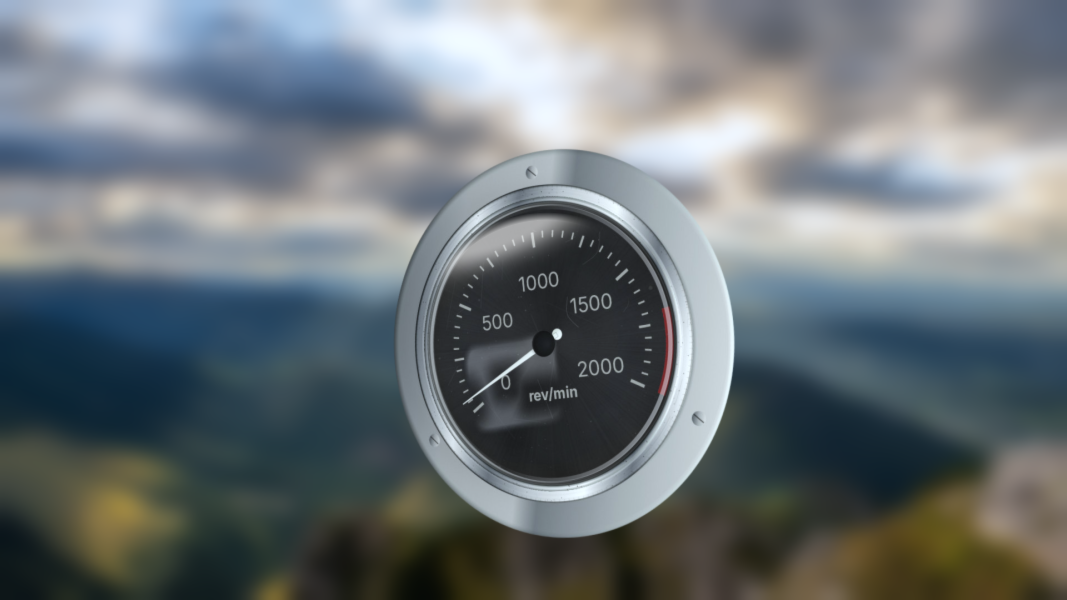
50 rpm
